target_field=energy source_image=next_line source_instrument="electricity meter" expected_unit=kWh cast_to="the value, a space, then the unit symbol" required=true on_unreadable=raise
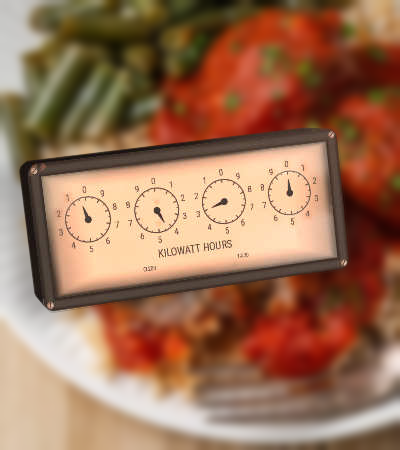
430 kWh
